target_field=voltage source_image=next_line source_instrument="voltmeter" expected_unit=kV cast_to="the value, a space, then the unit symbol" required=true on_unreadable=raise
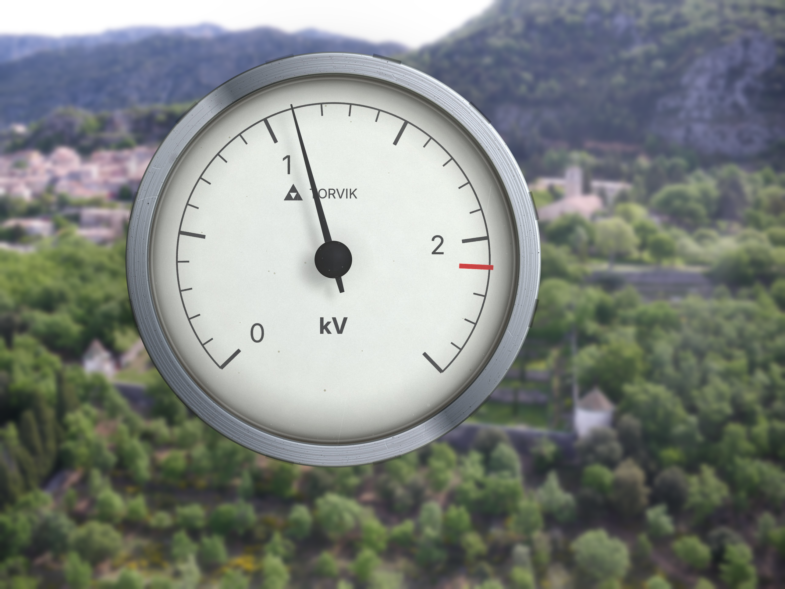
1.1 kV
